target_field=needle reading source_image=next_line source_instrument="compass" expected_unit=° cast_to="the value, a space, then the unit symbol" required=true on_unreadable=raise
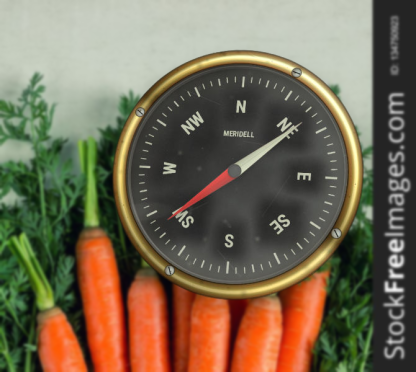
230 °
